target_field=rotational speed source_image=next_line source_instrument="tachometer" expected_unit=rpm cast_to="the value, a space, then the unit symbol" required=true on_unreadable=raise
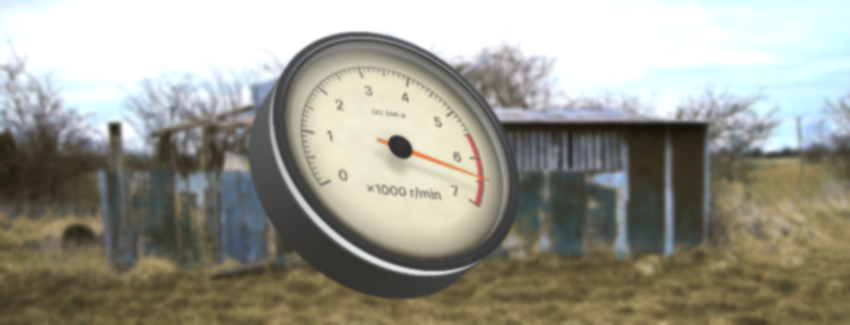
6500 rpm
